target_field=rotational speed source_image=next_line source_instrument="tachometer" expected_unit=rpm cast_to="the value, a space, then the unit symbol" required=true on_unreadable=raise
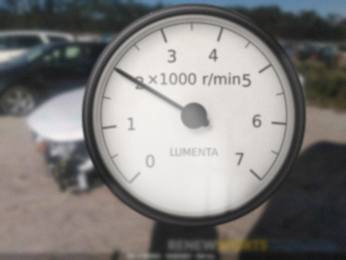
2000 rpm
